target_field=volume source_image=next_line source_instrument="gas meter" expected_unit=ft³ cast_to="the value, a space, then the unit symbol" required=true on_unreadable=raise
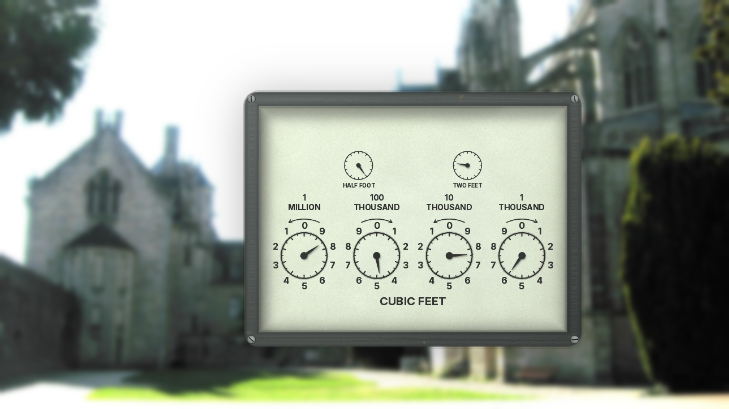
847600 ft³
